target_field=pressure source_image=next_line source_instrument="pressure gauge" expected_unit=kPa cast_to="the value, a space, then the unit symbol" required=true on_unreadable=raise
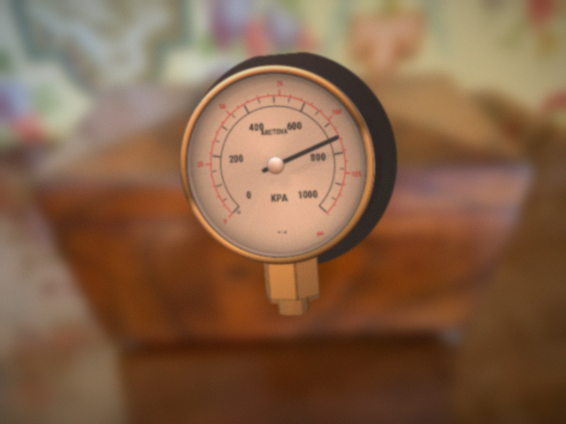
750 kPa
